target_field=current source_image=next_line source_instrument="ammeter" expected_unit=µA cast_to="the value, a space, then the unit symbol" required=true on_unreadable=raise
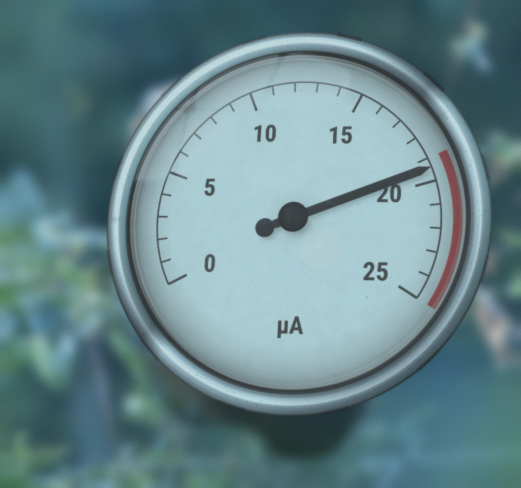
19.5 µA
